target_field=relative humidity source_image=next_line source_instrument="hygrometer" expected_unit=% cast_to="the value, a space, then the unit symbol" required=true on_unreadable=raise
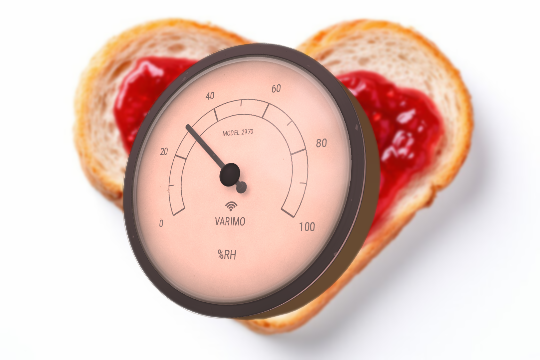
30 %
